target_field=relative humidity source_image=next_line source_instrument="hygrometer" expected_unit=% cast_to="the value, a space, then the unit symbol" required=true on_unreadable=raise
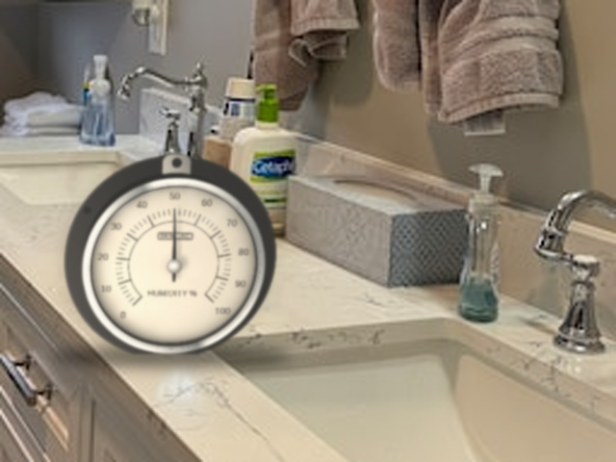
50 %
